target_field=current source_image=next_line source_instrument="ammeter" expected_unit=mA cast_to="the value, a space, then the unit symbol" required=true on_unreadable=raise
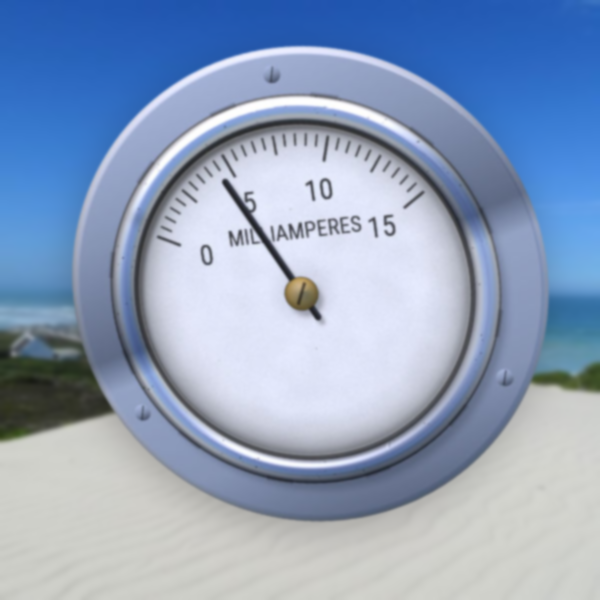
4.5 mA
